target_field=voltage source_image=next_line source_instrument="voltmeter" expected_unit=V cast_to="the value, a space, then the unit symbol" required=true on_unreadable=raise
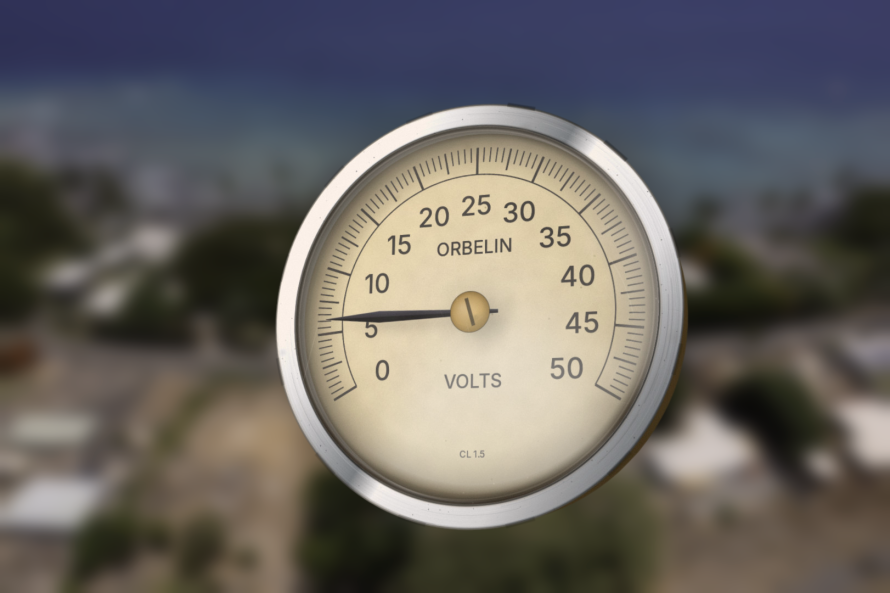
6 V
